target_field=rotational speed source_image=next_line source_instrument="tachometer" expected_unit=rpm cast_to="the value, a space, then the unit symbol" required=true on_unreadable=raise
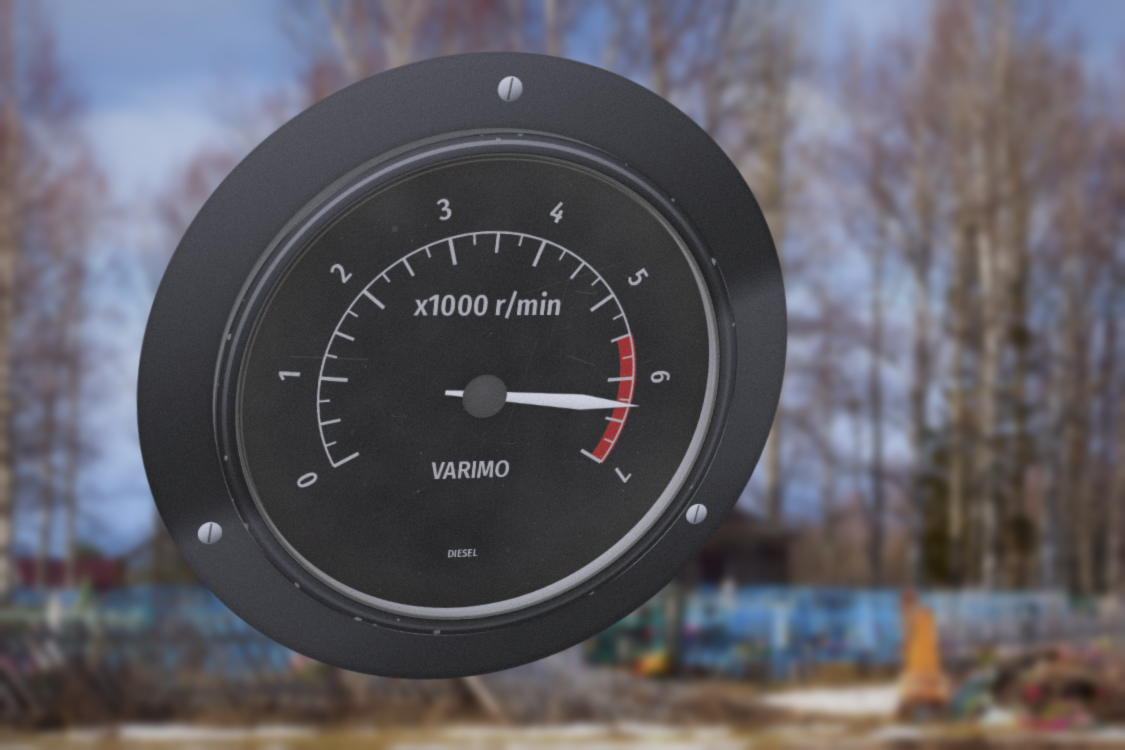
6250 rpm
